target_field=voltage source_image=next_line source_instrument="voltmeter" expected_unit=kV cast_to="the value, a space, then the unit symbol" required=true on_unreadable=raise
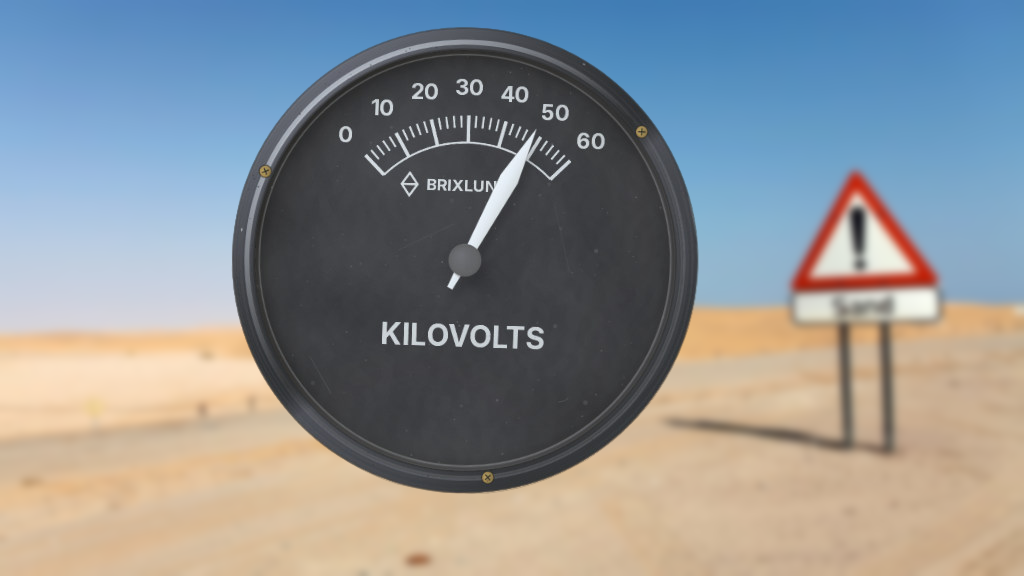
48 kV
